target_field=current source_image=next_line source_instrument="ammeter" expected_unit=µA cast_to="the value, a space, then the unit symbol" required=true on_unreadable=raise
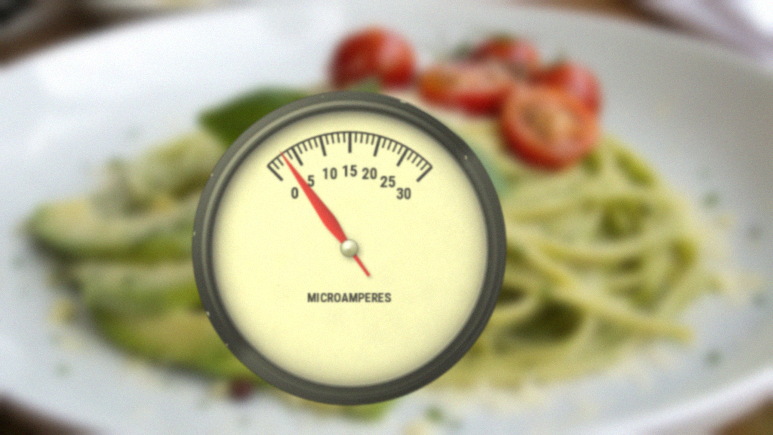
3 µA
